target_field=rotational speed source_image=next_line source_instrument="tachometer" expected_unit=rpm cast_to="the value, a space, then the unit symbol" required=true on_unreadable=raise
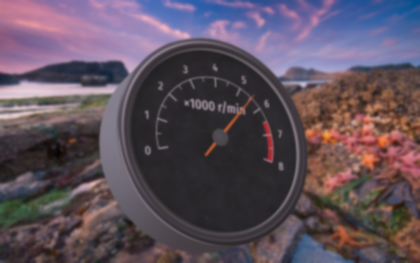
5500 rpm
